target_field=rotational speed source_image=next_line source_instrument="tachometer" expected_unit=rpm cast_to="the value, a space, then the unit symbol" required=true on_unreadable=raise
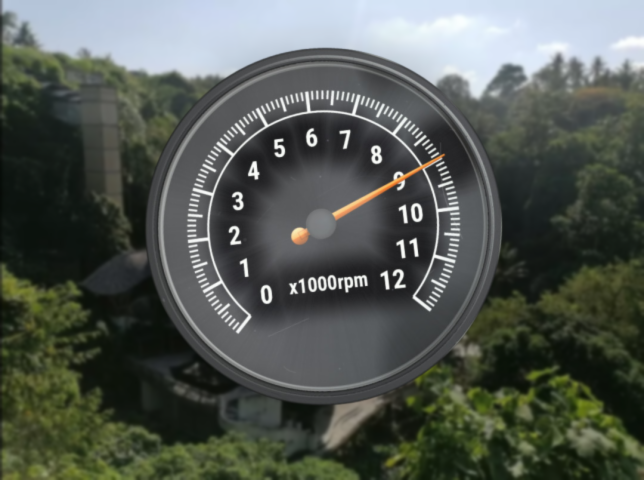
9000 rpm
